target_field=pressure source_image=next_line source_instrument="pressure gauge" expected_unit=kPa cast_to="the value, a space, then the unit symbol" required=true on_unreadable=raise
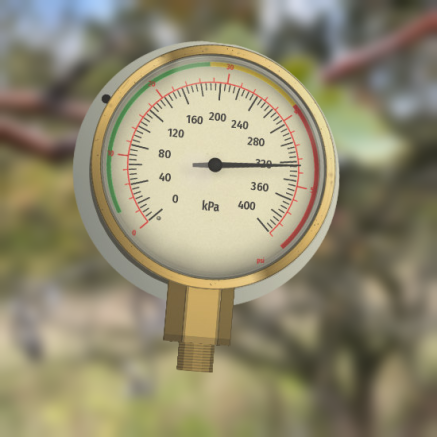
325 kPa
